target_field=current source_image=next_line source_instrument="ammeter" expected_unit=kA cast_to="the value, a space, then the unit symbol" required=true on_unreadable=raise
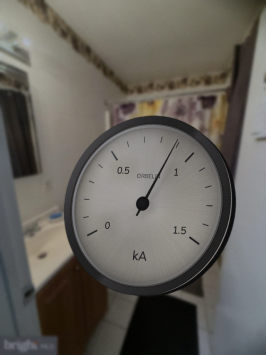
0.9 kA
